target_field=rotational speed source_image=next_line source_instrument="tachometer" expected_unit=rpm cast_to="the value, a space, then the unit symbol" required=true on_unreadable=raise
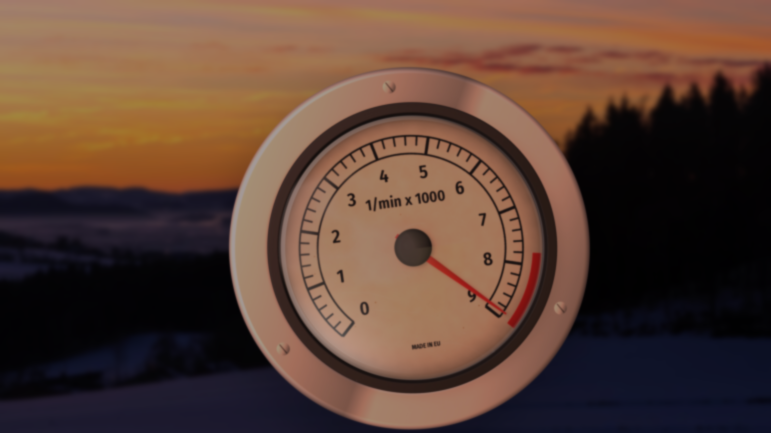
8900 rpm
